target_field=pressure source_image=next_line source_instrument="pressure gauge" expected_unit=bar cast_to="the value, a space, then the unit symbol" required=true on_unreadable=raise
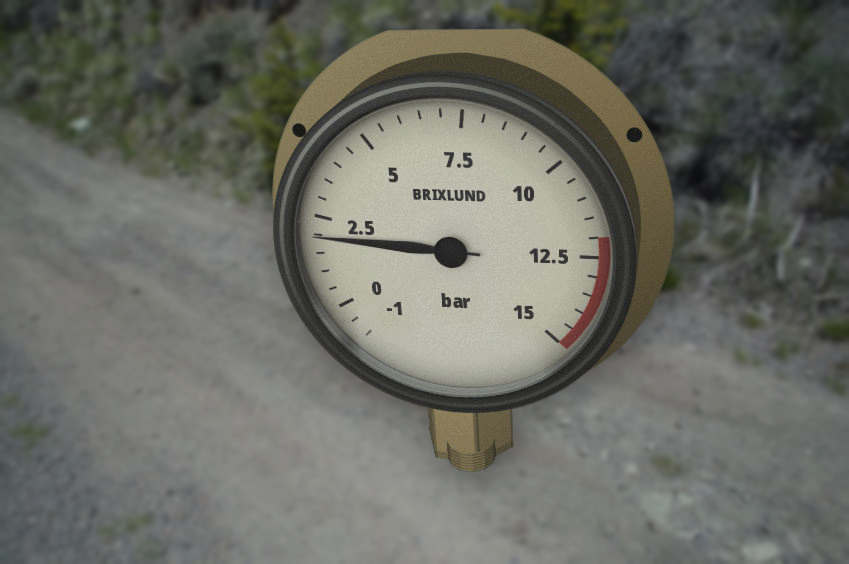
2 bar
